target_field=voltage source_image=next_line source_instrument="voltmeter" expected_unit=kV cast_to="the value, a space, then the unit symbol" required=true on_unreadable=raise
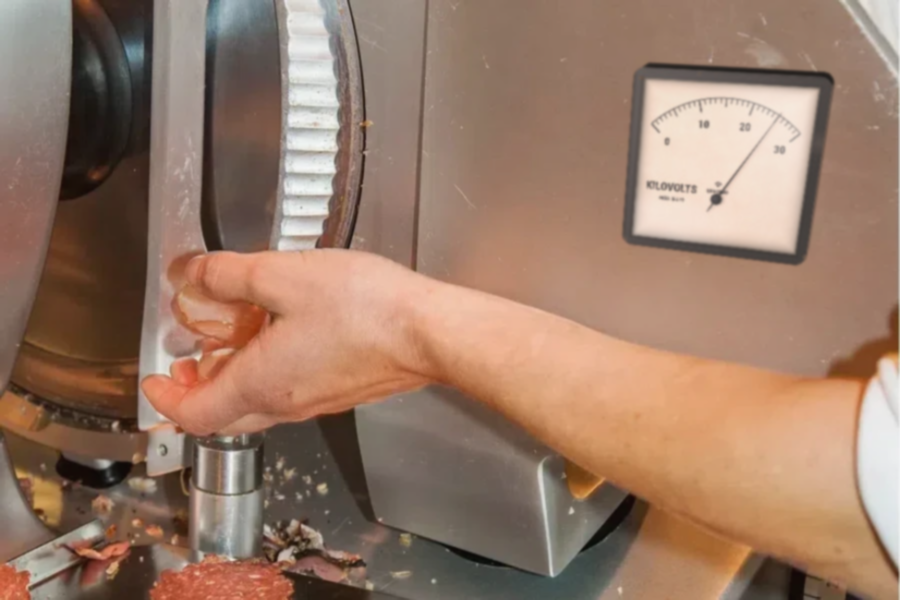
25 kV
